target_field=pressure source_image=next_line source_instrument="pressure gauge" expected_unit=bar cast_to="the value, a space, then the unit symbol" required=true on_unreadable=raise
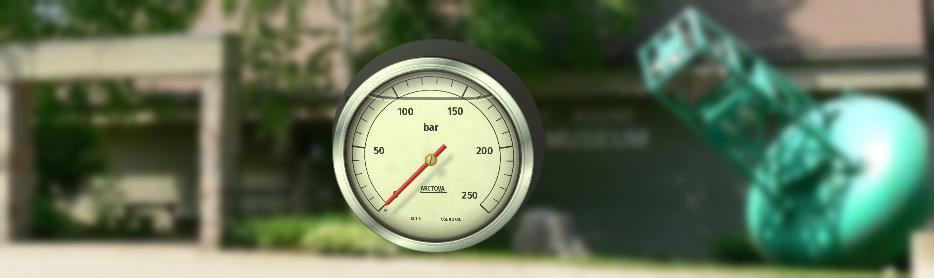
0 bar
